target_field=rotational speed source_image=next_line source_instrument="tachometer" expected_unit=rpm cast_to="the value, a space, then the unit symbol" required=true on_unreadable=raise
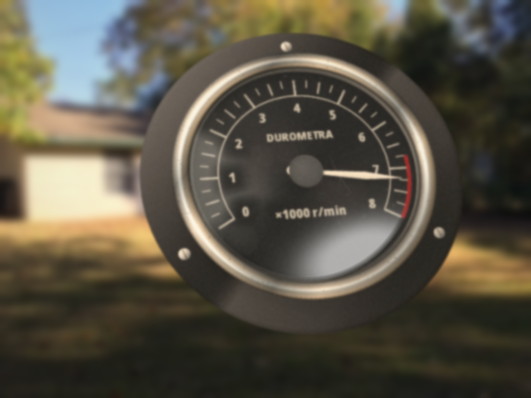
7250 rpm
